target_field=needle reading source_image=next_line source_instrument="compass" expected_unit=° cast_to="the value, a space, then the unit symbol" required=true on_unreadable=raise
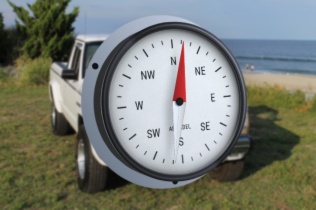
10 °
